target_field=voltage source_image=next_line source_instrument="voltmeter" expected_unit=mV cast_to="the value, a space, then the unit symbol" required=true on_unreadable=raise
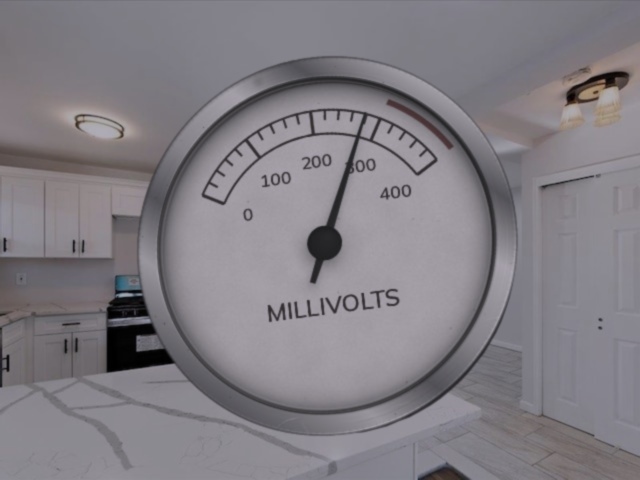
280 mV
